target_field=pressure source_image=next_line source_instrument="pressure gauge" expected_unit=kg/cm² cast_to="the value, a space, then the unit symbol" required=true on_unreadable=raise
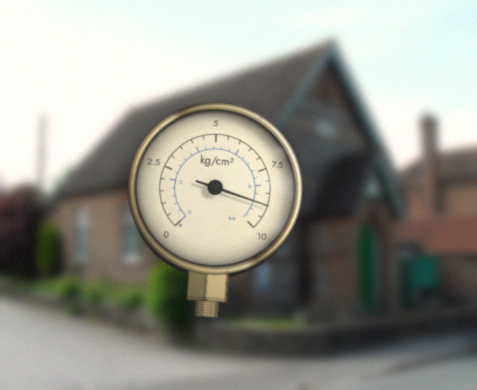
9 kg/cm²
